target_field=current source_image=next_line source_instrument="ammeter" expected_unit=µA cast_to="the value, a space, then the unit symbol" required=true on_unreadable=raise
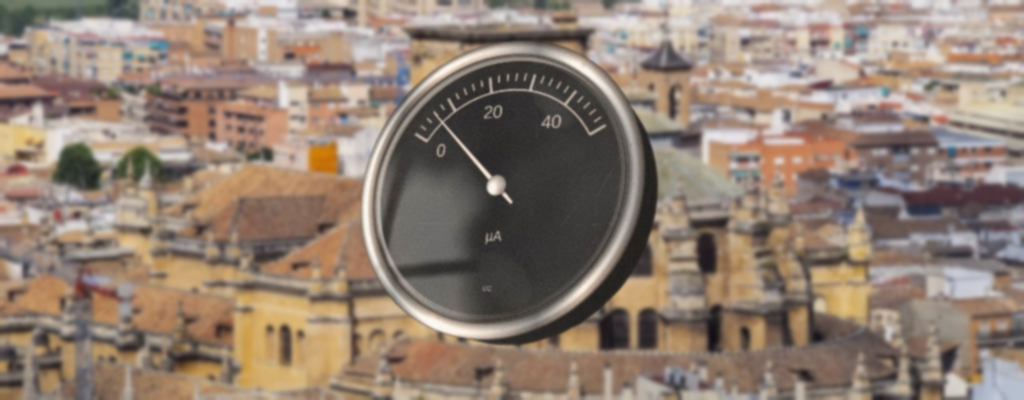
6 µA
